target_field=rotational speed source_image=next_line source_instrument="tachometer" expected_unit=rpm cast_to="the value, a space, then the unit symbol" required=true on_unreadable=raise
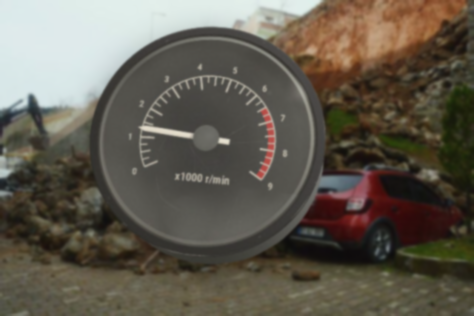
1250 rpm
